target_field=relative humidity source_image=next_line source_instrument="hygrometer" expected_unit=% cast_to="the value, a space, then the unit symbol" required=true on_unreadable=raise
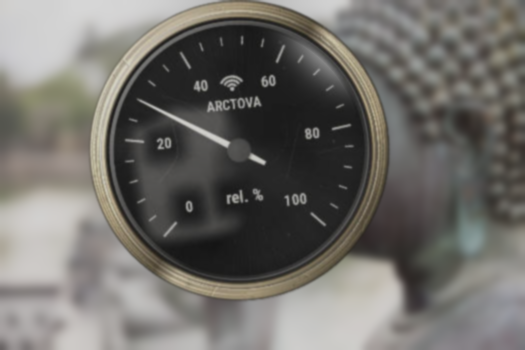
28 %
